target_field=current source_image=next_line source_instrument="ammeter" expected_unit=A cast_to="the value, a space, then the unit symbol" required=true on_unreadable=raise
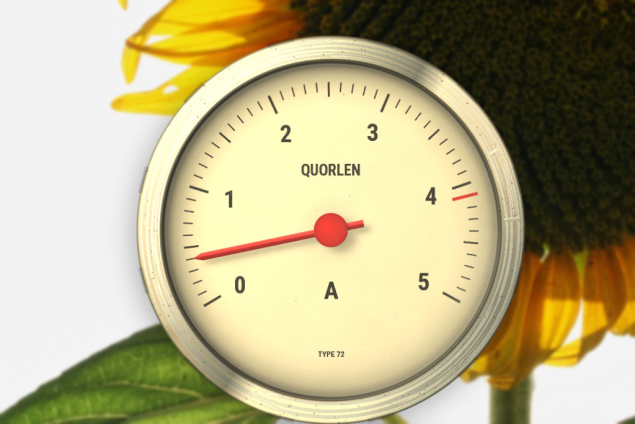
0.4 A
